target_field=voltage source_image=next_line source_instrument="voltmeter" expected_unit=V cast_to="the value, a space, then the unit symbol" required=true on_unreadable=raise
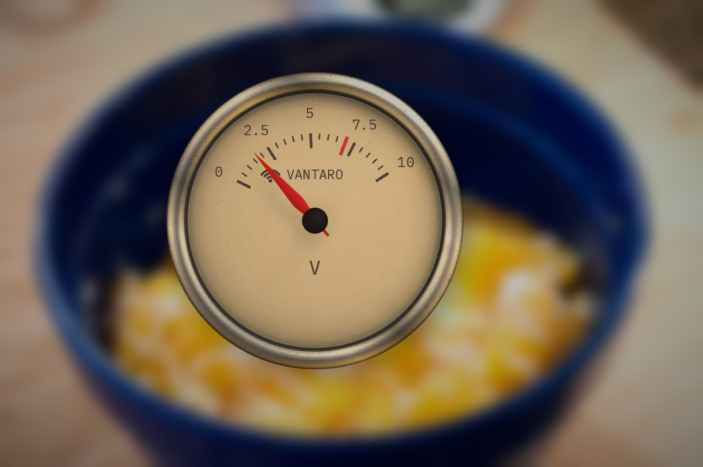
1.75 V
